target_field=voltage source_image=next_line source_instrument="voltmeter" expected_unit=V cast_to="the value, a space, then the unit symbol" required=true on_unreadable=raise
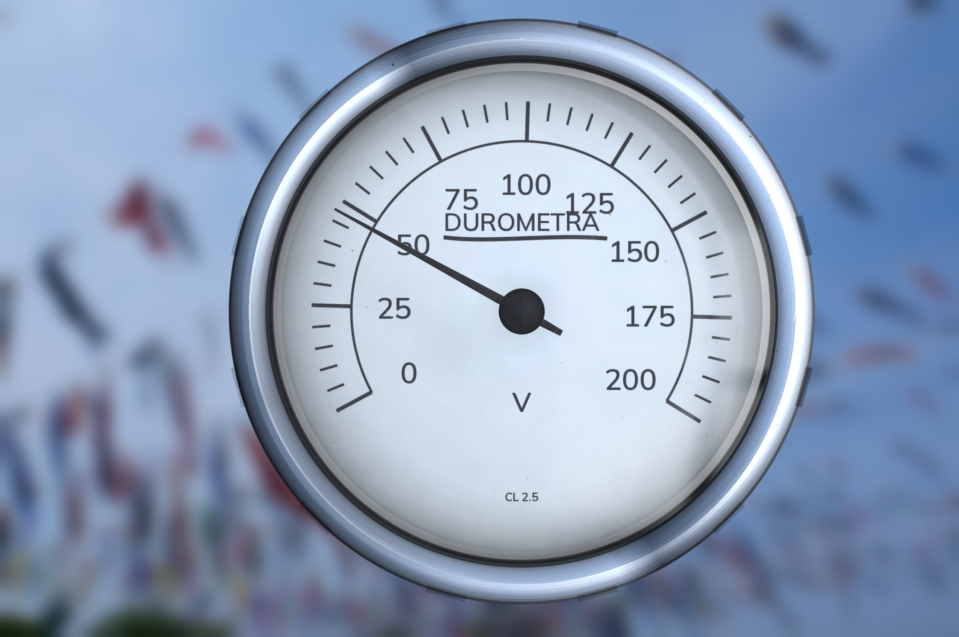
47.5 V
